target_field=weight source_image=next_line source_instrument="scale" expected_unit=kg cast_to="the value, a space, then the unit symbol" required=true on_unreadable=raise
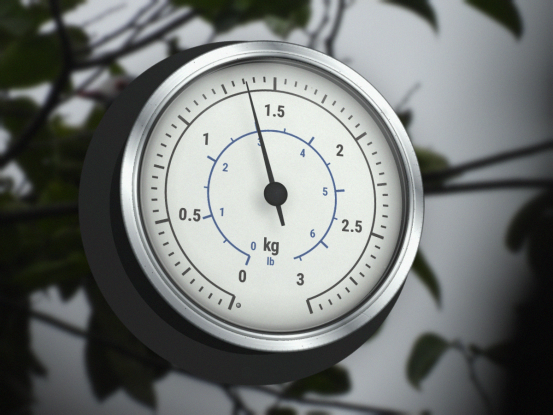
1.35 kg
